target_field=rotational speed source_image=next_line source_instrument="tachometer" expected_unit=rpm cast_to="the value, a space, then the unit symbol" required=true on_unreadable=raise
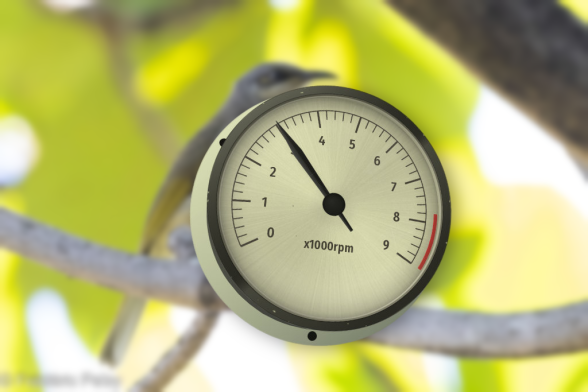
3000 rpm
